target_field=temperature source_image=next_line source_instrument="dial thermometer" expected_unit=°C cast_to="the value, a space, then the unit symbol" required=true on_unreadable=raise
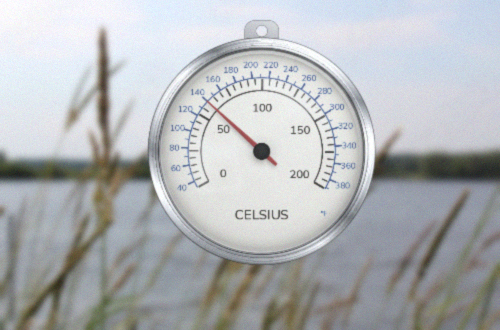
60 °C
